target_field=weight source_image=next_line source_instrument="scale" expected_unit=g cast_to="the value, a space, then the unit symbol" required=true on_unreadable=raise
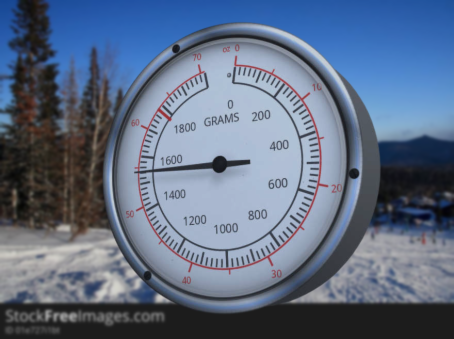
1540 g
